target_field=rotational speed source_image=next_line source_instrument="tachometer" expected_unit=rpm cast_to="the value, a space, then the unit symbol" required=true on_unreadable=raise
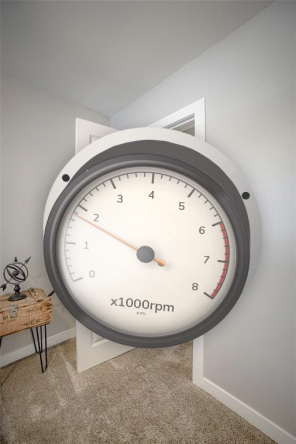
1800 rpm
